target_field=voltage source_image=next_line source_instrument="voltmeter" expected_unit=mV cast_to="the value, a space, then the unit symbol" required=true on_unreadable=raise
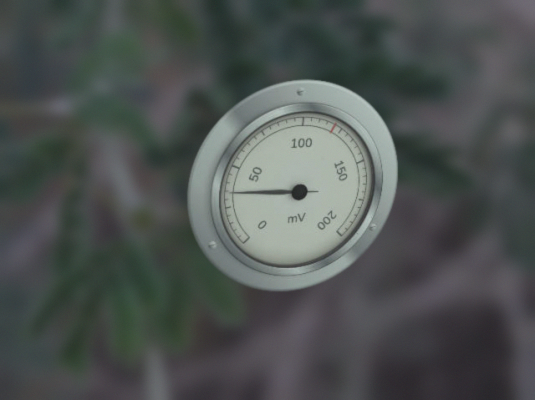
35 mV
